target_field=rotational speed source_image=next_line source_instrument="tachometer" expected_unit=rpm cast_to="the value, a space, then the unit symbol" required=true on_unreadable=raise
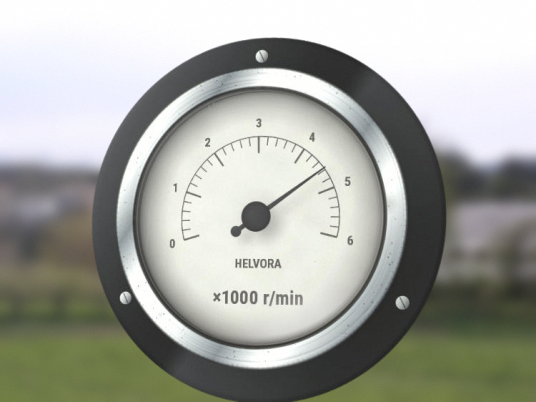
4600 rpm
